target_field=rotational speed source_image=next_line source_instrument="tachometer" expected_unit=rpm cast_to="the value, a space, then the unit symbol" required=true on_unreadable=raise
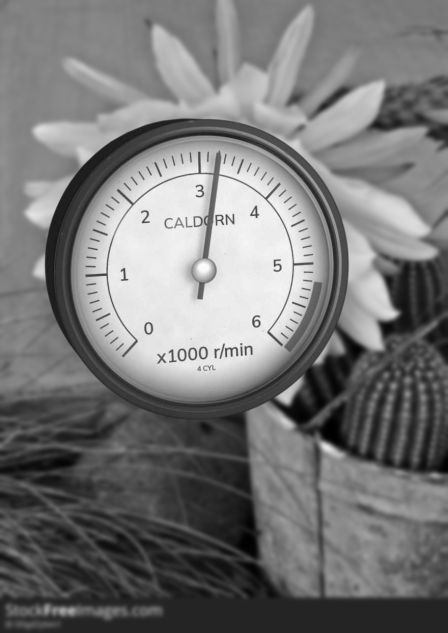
3200 rpm
